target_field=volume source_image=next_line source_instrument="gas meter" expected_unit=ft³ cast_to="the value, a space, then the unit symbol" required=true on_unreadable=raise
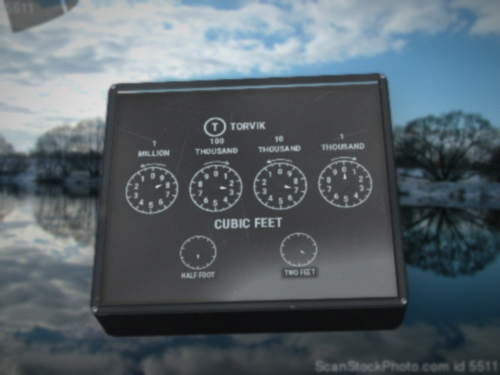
827000 ft³
